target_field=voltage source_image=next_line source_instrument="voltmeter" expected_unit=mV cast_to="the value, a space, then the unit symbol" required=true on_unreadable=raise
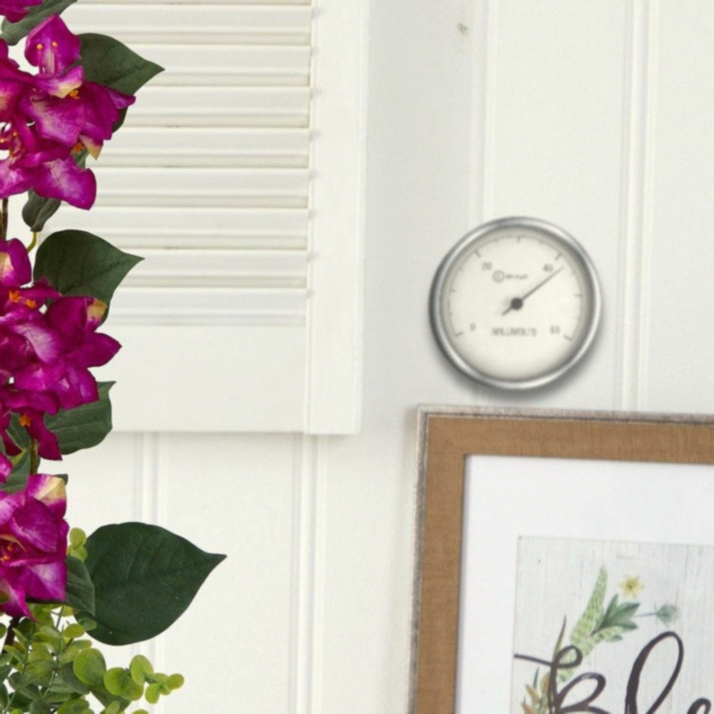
42.5 mV
